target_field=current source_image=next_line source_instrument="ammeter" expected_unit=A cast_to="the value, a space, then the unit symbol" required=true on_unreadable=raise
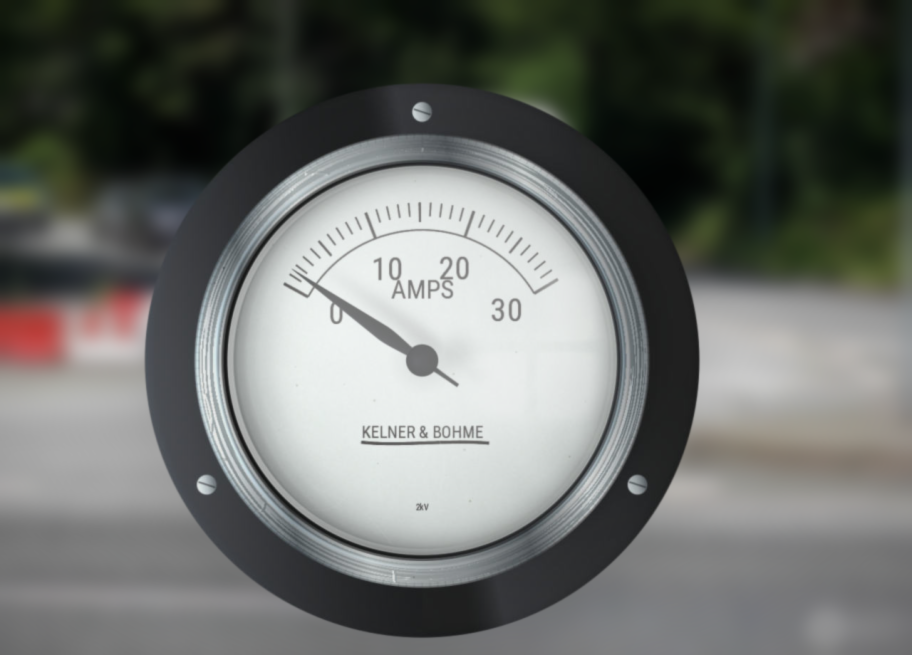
1.5 A
